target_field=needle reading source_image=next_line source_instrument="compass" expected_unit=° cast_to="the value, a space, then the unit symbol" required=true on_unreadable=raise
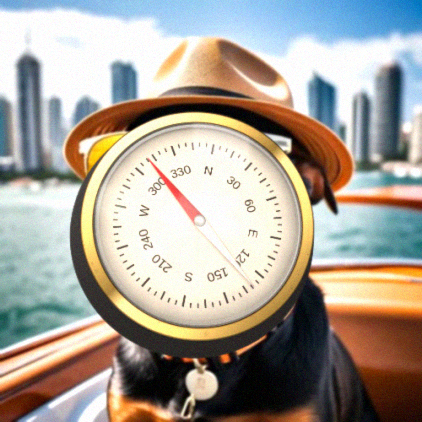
310 °
